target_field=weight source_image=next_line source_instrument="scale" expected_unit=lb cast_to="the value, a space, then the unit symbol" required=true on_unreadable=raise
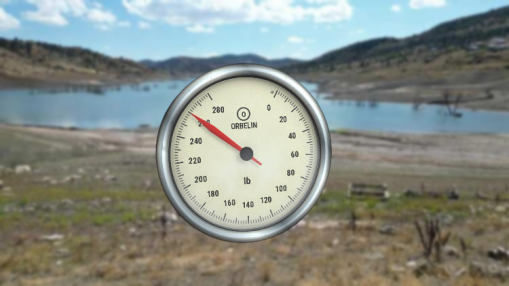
260 lb
